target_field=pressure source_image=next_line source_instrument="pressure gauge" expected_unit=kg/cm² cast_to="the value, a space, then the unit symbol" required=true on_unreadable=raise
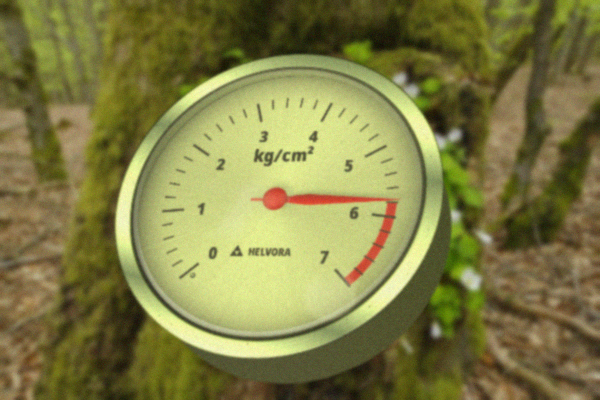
5.8 kg/cm²
